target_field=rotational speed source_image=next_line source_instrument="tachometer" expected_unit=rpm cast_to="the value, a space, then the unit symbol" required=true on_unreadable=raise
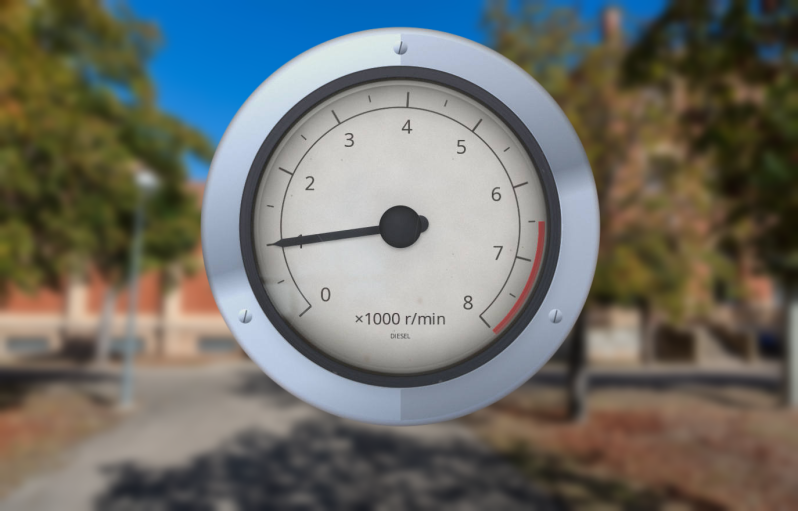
1000 rpm
